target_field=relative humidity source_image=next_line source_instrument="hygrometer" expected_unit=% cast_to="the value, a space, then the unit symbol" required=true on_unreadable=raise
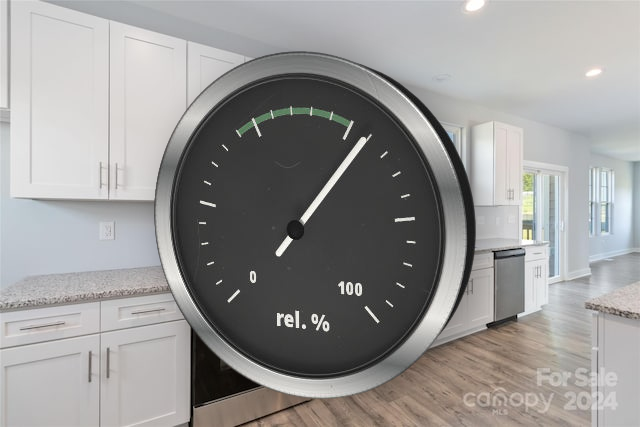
64 %
